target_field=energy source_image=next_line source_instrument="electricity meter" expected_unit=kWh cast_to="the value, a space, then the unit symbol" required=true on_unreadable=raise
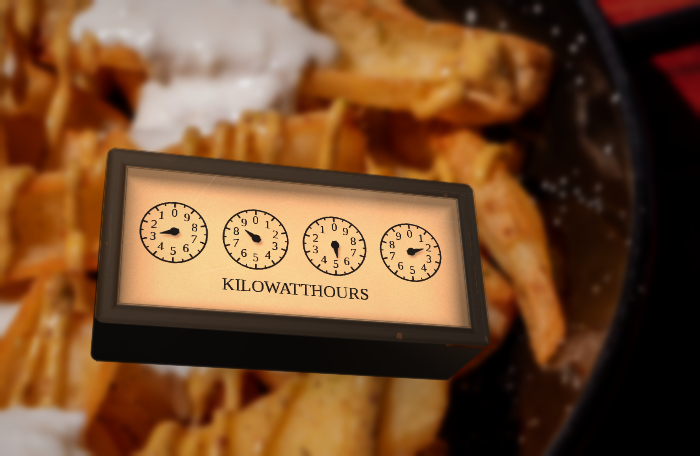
2852 kWh
